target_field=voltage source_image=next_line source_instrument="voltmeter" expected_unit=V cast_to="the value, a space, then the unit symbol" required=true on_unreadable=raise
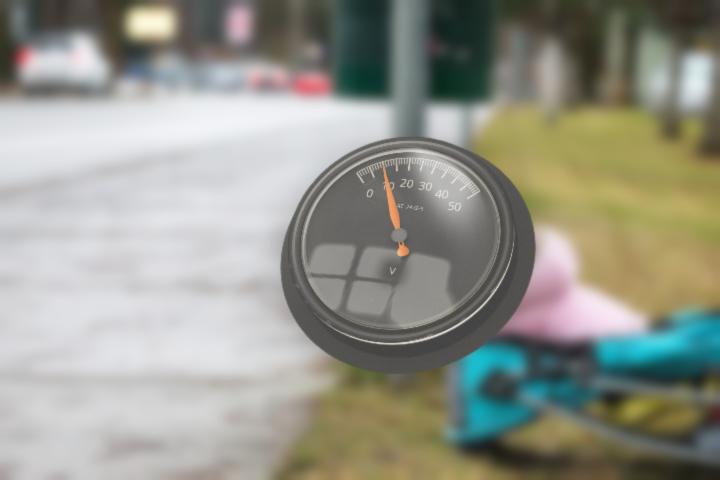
10 V
